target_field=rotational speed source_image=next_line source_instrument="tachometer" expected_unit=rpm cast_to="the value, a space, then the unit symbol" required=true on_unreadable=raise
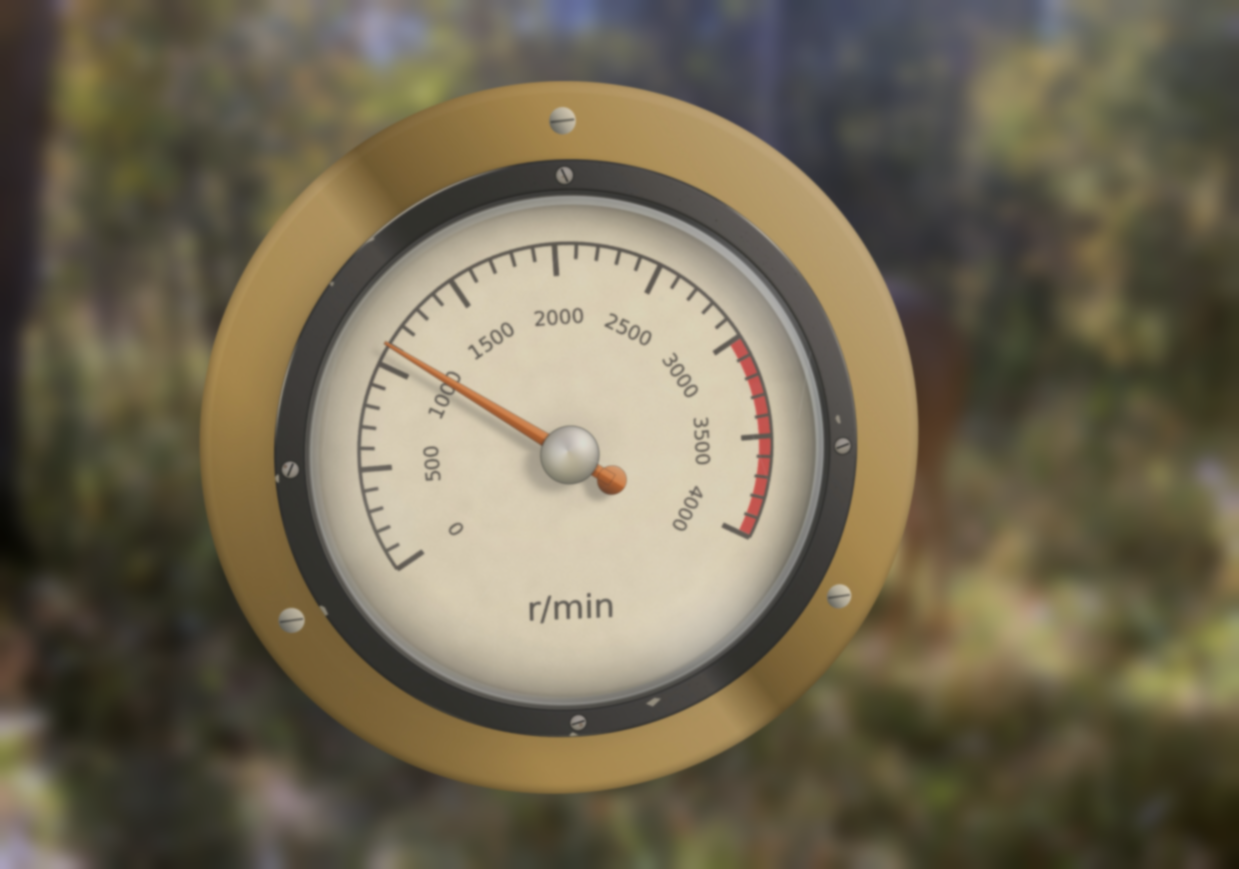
1100 rpm
